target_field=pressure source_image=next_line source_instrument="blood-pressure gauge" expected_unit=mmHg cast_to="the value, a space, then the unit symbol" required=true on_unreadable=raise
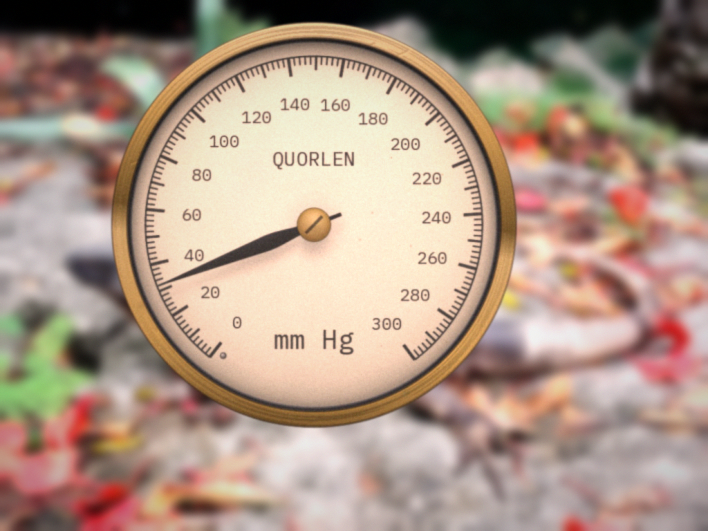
32 mmHg
